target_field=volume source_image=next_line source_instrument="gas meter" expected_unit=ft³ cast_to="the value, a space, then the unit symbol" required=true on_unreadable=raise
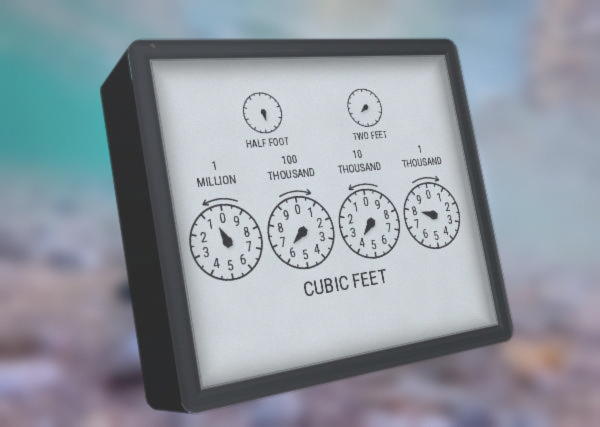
63800 ft³
